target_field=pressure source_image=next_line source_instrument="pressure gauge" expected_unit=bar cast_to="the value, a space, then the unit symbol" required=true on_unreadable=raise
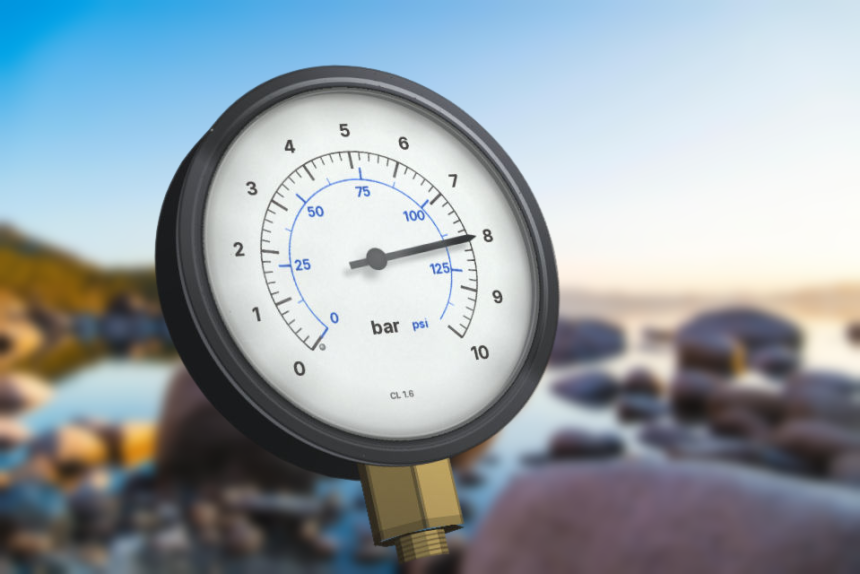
8 bar
